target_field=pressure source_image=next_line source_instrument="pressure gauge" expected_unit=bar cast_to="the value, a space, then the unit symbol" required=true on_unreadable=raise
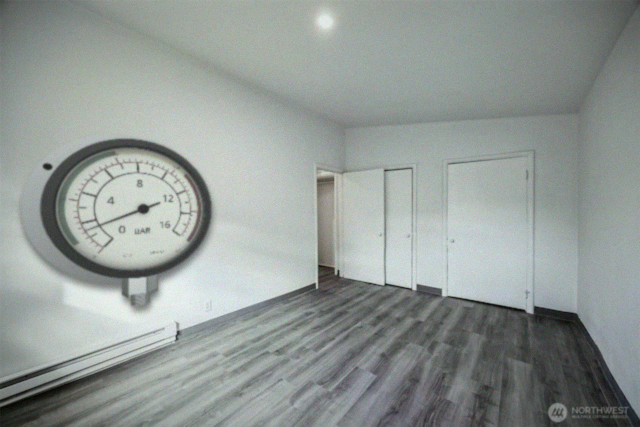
1.5 bar
